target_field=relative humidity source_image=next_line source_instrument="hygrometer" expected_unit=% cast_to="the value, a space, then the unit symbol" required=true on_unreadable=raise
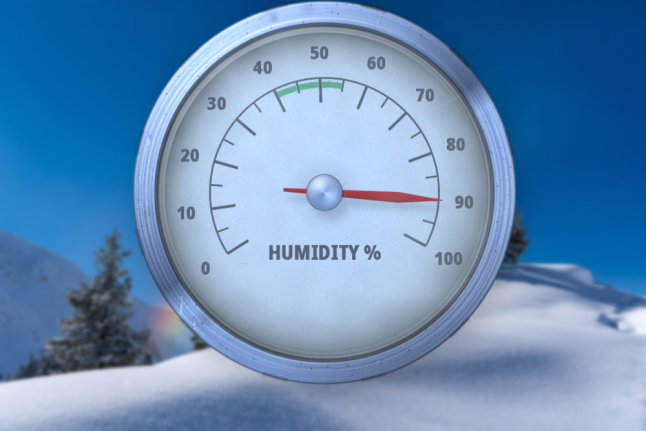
90 %
